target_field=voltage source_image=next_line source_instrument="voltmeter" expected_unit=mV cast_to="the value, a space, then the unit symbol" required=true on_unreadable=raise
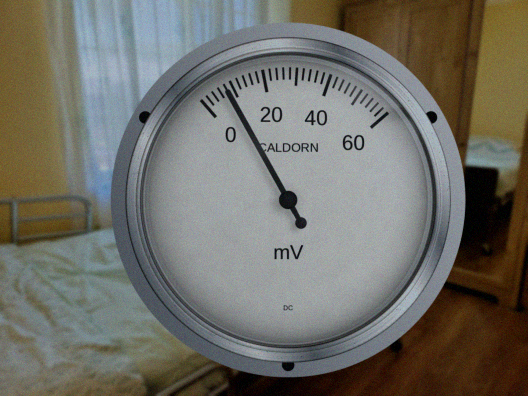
8 mV
